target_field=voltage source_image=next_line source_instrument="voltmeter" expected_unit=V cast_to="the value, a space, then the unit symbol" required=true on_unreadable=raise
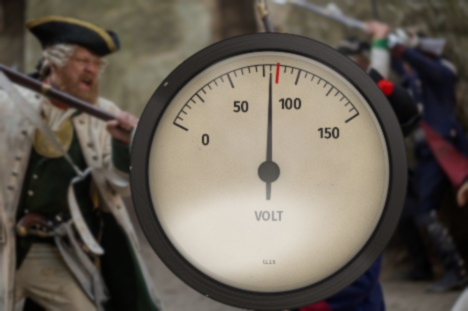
80 V
